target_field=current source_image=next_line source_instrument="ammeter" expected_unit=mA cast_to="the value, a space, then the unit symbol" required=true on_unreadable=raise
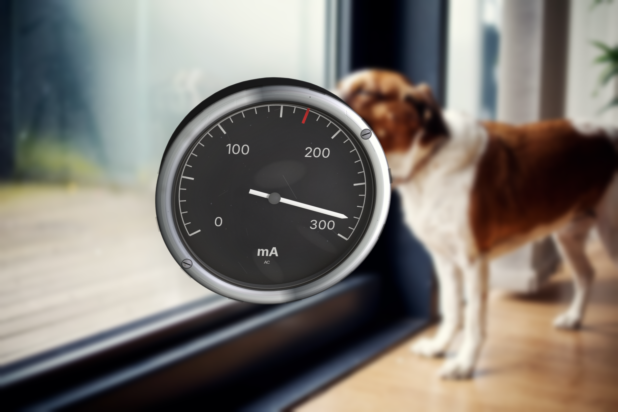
280 mA
